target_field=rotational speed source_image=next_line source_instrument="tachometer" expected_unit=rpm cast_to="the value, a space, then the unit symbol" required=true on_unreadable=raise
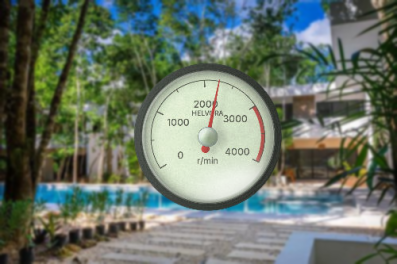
2250 rpm
